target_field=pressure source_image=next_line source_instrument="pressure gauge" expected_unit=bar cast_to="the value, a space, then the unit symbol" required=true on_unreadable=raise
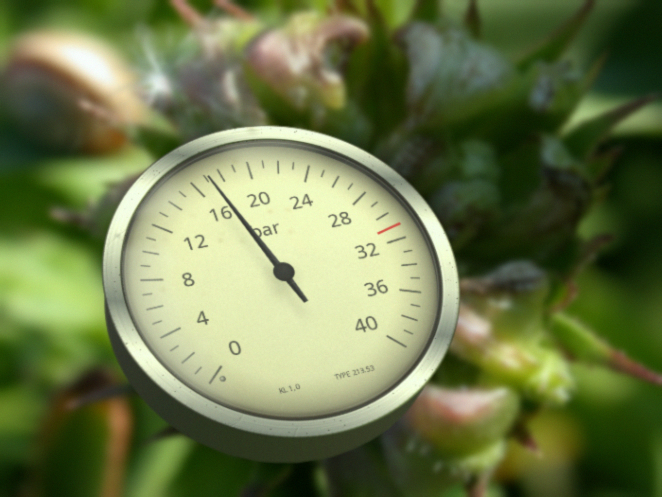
17 bar
